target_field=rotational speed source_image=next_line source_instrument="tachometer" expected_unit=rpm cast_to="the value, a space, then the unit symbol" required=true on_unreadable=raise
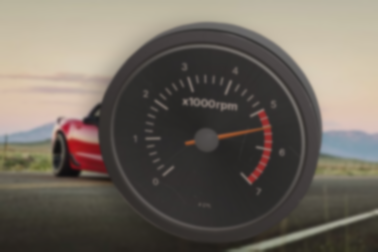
5400 rpm
